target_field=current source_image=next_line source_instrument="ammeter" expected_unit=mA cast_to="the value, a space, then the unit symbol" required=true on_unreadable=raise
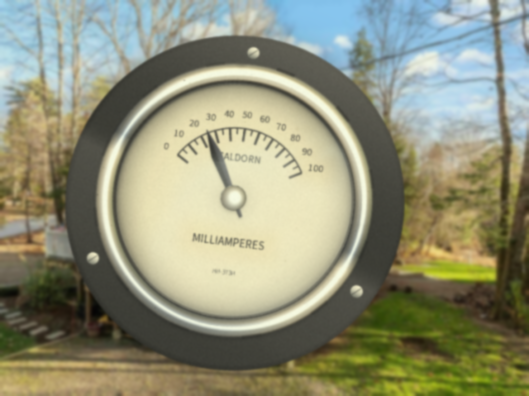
25 mA
